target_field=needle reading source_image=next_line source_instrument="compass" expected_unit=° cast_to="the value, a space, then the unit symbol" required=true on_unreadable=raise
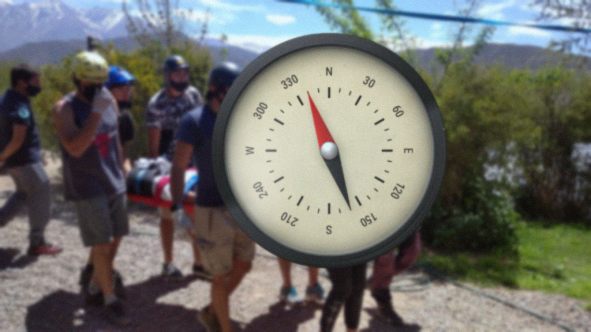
340 °
